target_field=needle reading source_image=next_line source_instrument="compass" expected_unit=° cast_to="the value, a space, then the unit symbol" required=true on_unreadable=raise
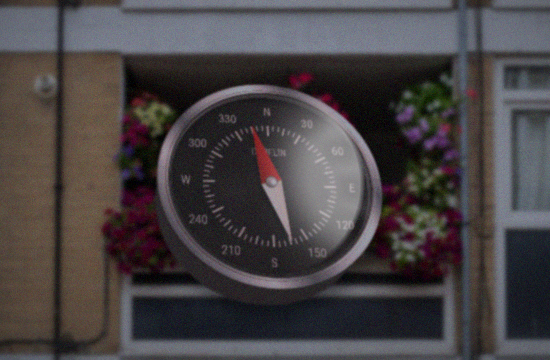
345 °
